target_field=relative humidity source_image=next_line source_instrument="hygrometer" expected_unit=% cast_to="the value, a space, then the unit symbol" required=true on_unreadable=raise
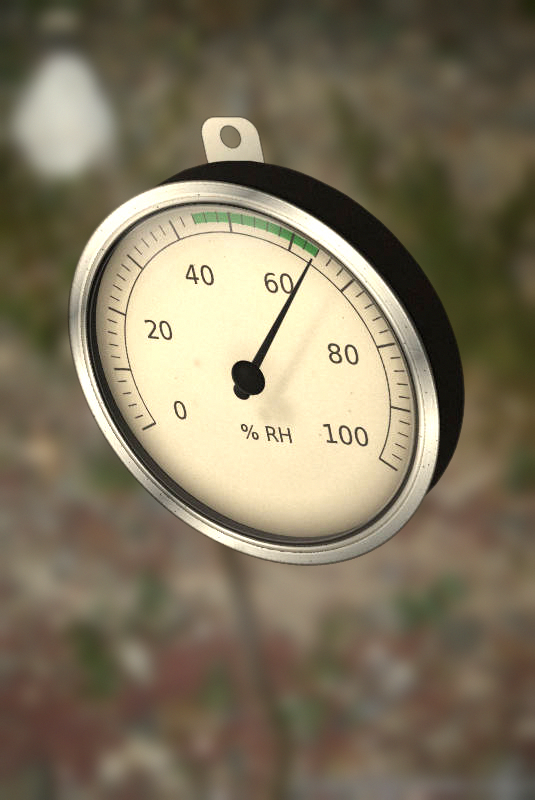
64 %
